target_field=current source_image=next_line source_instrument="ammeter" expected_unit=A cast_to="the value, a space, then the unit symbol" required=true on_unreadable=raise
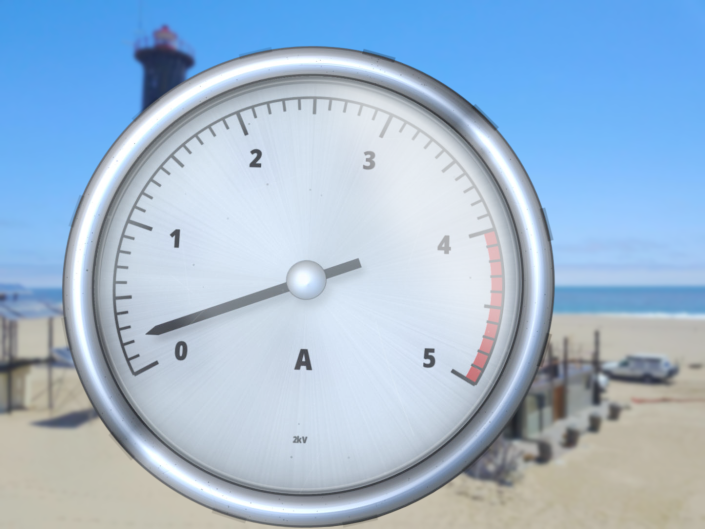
0.2 A
